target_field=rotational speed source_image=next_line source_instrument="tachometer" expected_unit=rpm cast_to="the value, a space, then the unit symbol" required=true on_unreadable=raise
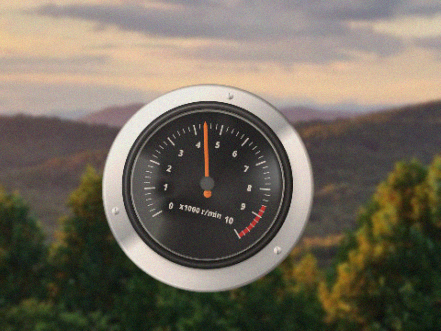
4400 rpm
